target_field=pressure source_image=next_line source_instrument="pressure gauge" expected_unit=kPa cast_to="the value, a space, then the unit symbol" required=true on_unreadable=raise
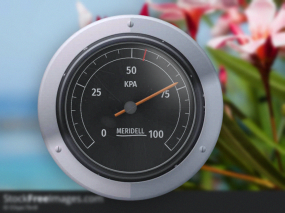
72.5 kPa
